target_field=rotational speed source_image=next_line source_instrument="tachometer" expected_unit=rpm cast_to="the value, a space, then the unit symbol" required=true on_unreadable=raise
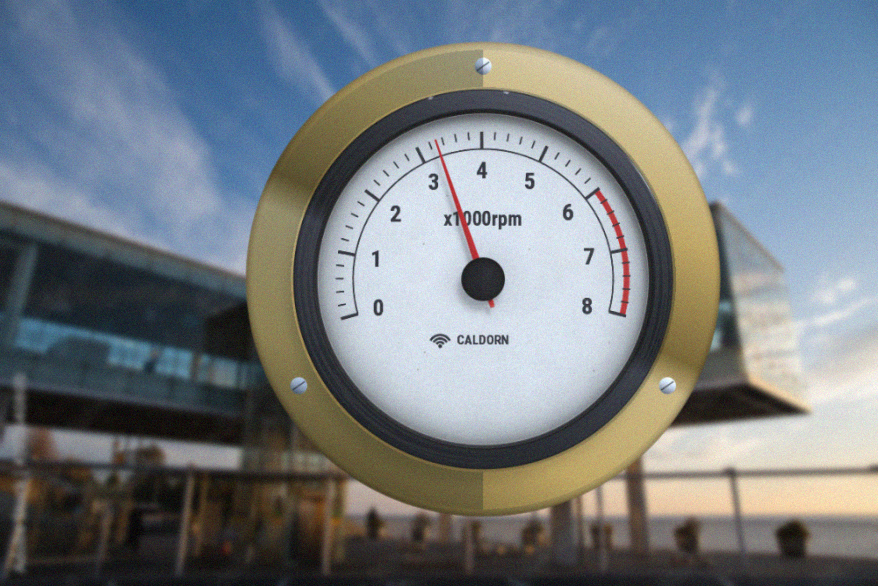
3300 rpm
